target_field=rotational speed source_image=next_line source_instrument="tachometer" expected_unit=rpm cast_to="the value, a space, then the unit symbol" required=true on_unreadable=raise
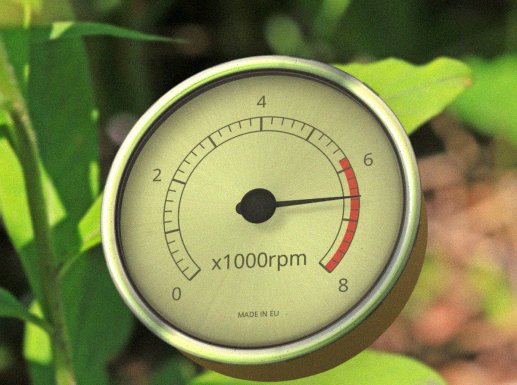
6600 rpm
